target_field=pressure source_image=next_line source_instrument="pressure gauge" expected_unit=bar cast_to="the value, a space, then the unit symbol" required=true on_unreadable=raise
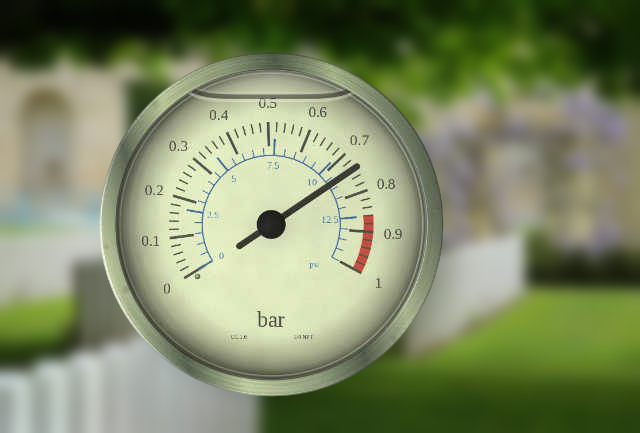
0.74 bar
